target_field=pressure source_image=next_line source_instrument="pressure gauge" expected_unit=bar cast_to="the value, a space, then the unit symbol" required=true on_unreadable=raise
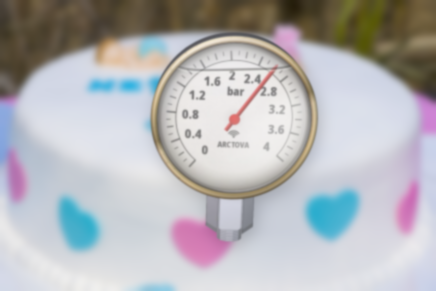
2.6 bar
